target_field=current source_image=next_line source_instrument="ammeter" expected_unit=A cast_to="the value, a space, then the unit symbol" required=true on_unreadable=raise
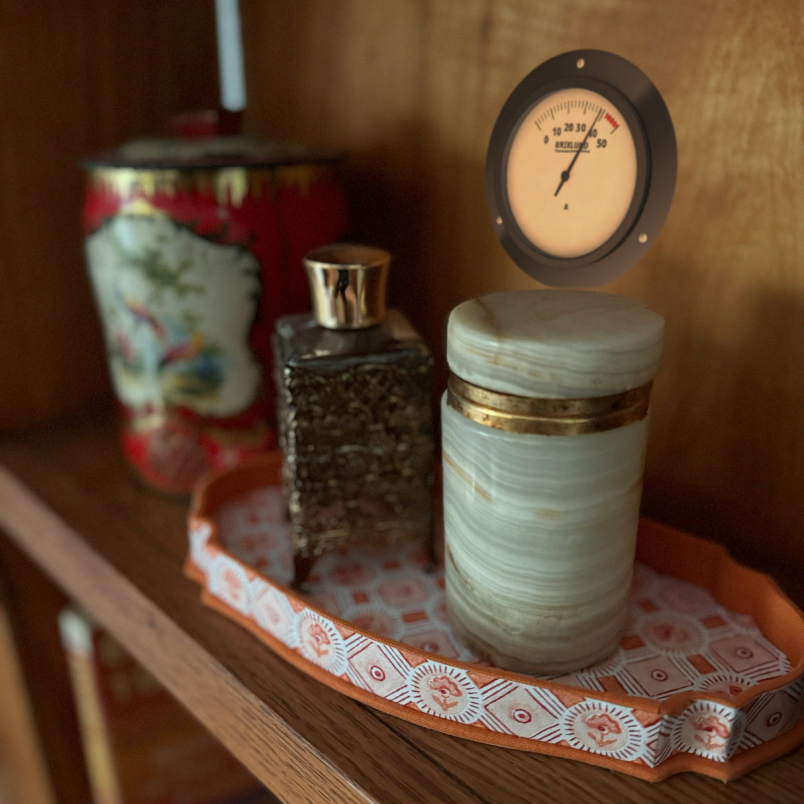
40 A
